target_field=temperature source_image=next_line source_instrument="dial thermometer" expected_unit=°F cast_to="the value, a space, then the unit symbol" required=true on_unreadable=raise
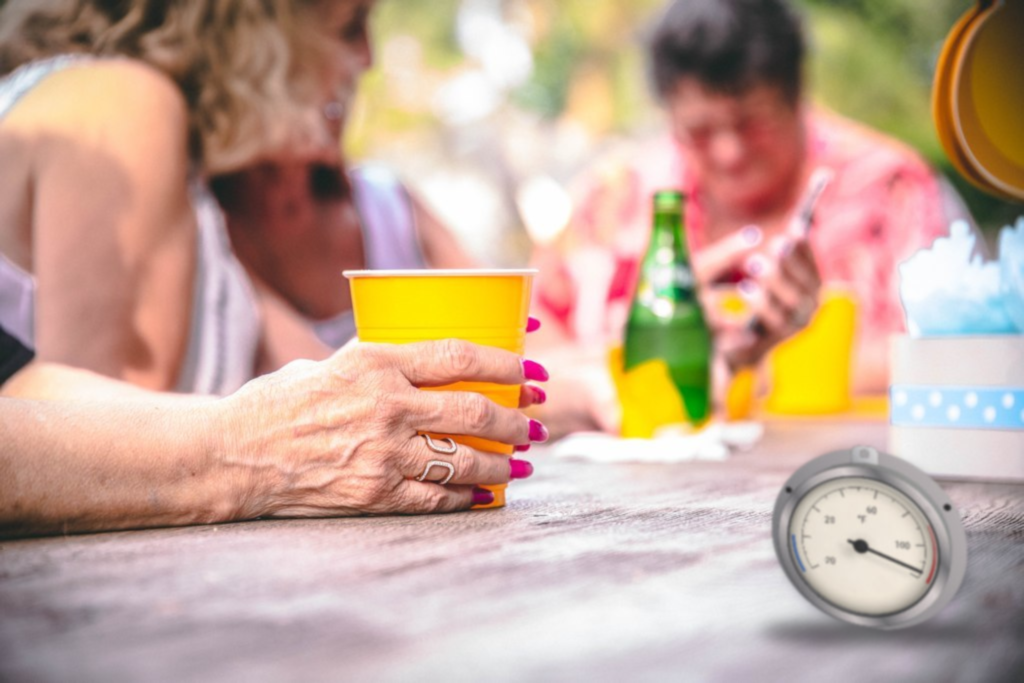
115 °F
